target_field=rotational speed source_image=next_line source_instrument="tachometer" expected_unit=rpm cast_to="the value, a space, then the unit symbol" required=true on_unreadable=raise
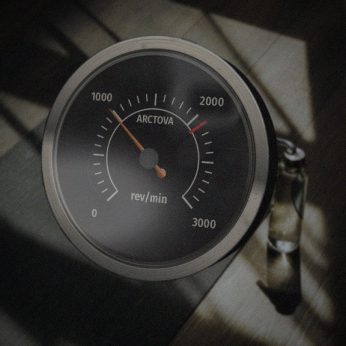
1000 rpm
